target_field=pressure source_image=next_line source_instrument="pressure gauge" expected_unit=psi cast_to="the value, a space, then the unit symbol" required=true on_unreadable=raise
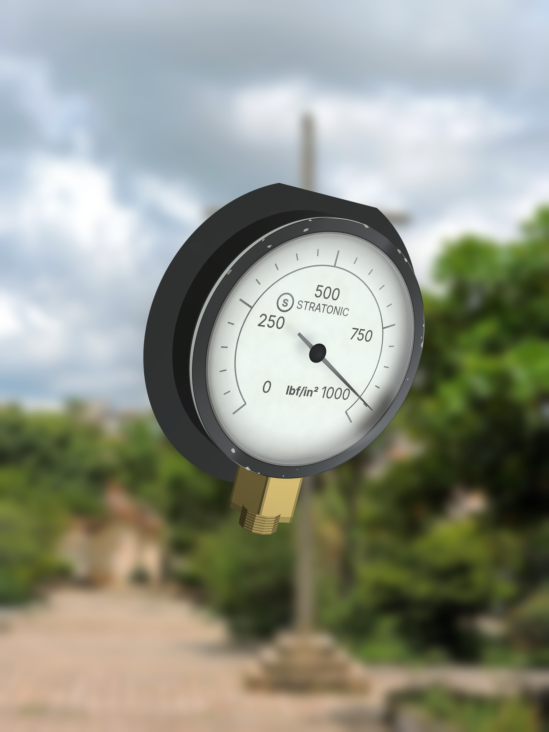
950 psi
